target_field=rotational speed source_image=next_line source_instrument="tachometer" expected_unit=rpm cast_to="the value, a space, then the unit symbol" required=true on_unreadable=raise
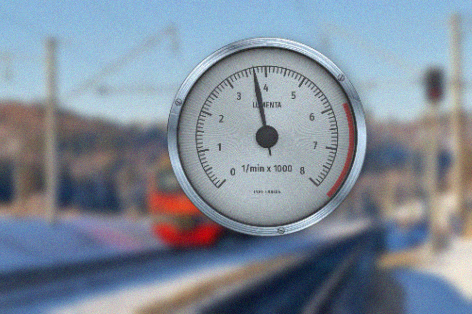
3700 rpm
